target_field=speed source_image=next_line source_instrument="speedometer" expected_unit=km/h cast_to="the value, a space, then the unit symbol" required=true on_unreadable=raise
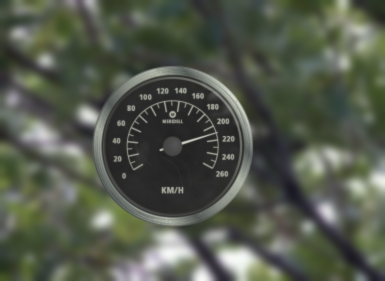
210 km/h
